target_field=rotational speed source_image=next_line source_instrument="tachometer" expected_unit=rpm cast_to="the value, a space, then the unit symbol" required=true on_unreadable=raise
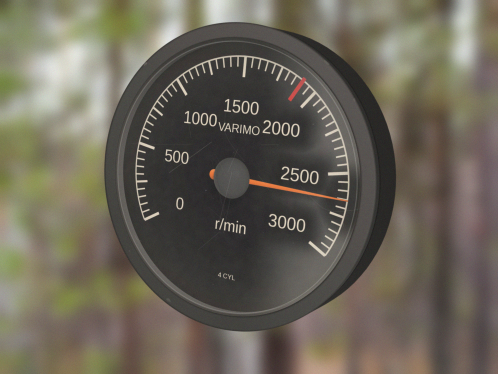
2650 rpm
